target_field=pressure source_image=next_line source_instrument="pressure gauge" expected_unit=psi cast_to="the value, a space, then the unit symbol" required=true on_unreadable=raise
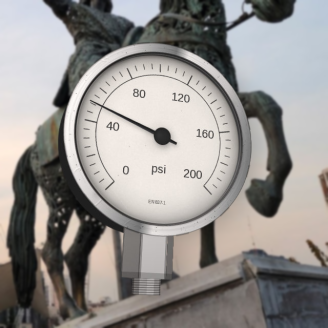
50 psi
